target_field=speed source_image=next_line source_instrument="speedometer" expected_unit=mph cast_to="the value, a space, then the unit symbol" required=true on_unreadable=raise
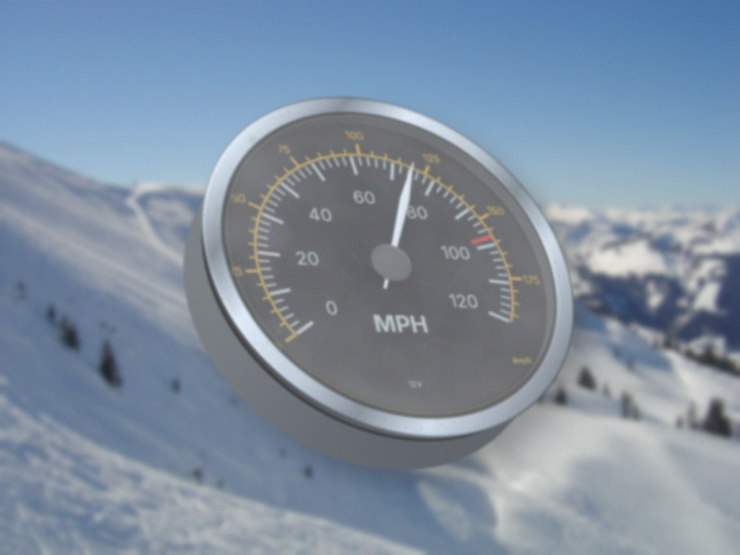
74 mph
